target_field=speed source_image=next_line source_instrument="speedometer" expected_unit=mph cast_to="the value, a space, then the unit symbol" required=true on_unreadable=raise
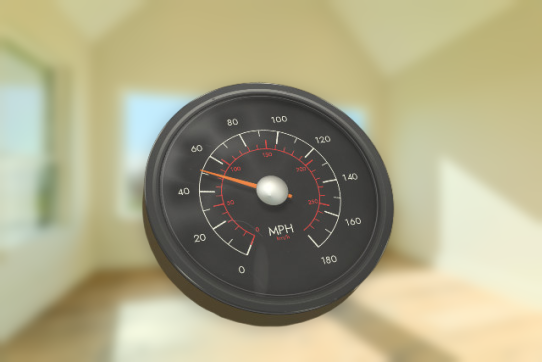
50 mph
